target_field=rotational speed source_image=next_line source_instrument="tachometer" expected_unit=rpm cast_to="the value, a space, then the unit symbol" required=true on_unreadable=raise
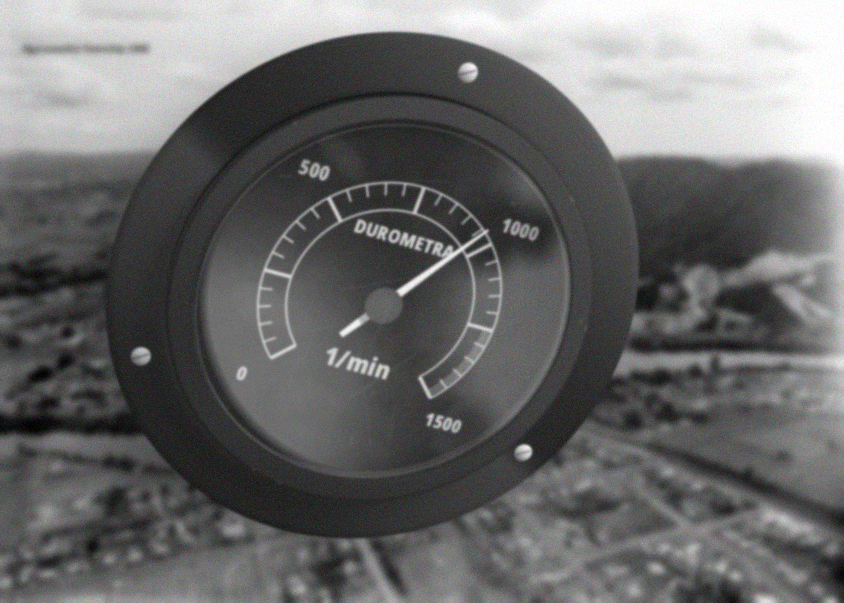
950 rpm
